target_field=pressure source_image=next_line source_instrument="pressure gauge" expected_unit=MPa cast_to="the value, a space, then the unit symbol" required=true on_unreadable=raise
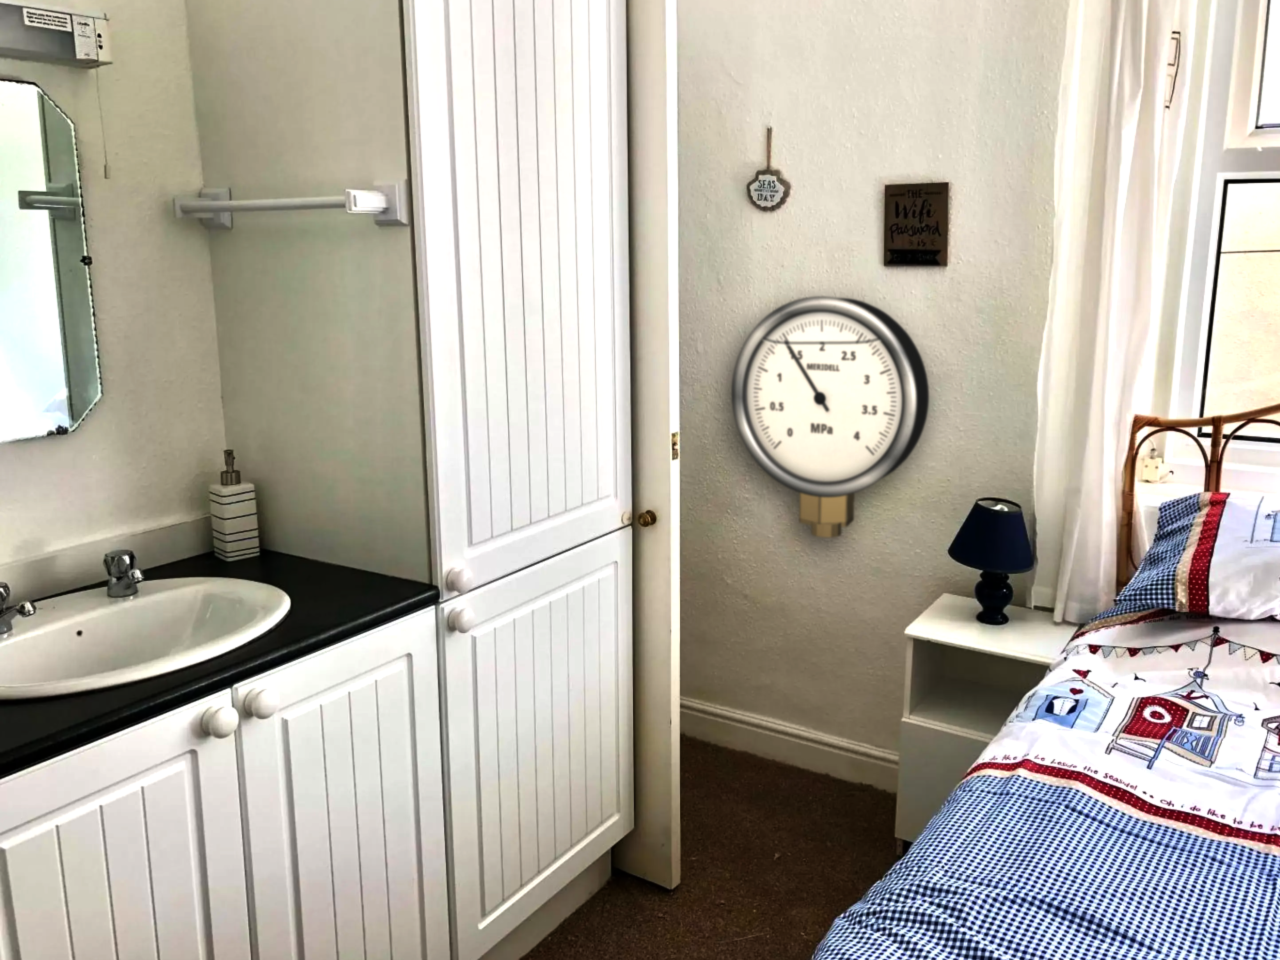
1.5 MPa
